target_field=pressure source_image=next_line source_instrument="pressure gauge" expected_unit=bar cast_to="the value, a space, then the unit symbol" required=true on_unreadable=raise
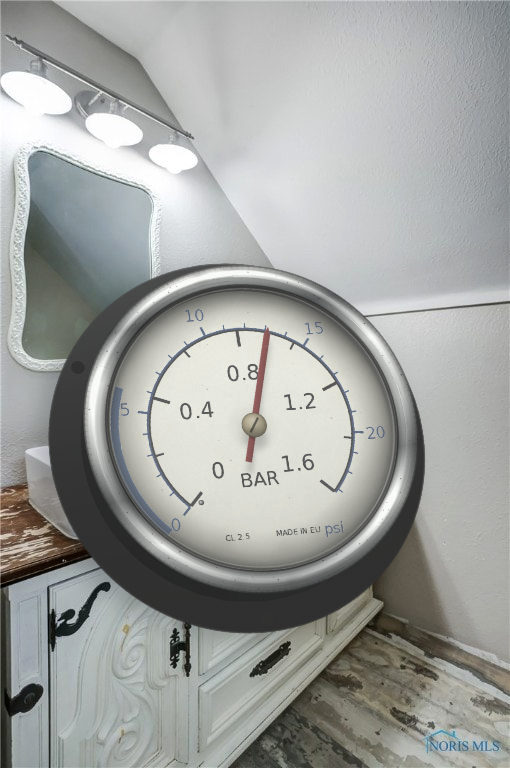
0.9 bar
